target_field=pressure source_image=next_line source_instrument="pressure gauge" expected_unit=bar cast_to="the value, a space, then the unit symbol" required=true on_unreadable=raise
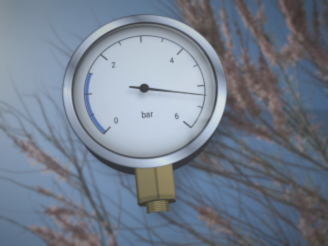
5.25 bar
